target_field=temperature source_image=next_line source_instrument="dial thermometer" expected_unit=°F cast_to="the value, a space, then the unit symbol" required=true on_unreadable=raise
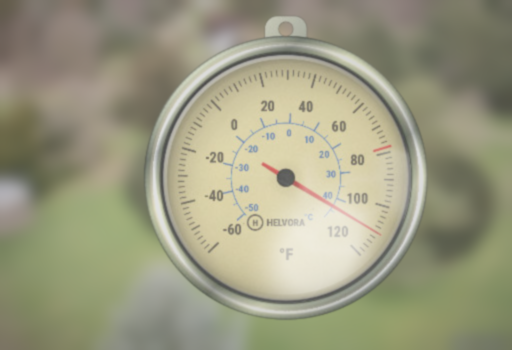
110 °F
